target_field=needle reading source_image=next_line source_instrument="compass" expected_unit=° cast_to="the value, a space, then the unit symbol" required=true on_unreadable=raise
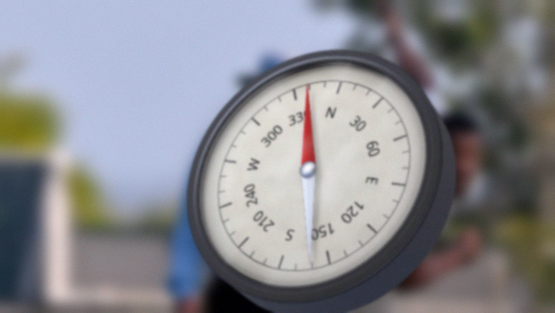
340 °
